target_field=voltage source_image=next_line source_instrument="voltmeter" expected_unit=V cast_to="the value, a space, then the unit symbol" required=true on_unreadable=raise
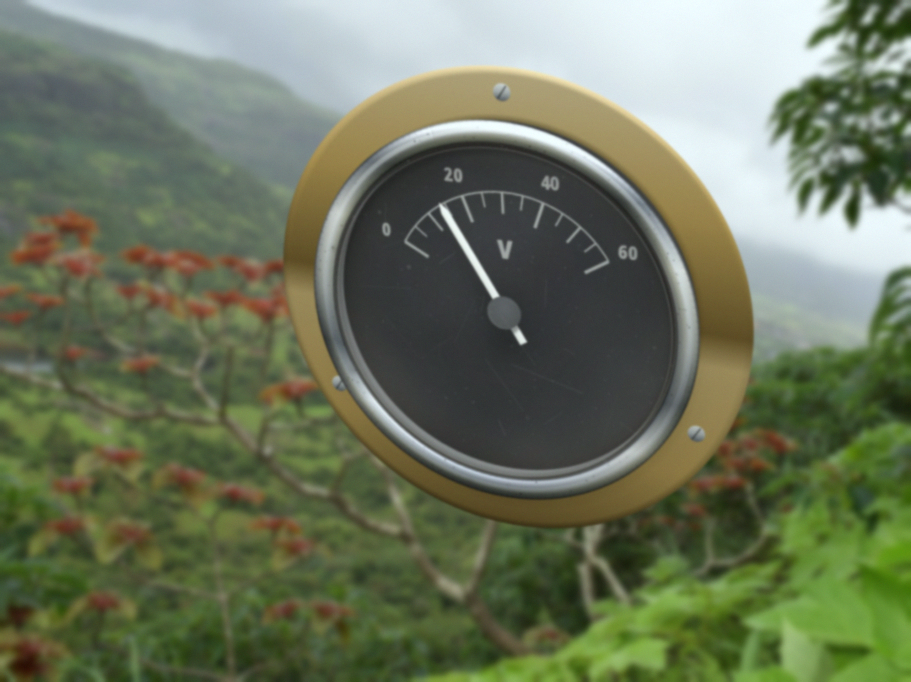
15 V
